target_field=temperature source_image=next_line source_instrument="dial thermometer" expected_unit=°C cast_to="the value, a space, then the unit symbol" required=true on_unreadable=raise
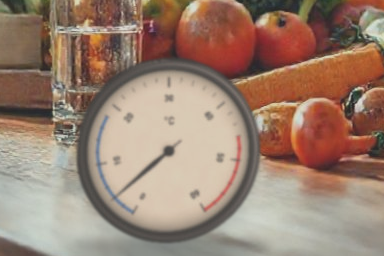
4 °C
